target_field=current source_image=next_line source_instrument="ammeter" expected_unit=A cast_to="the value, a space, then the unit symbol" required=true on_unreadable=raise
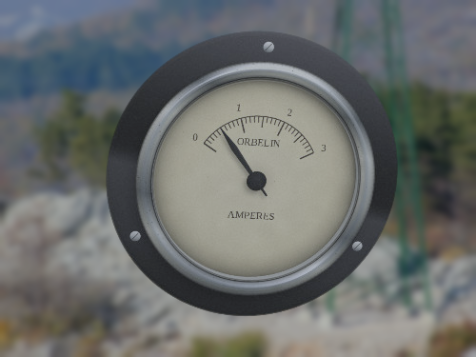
0.5 A
